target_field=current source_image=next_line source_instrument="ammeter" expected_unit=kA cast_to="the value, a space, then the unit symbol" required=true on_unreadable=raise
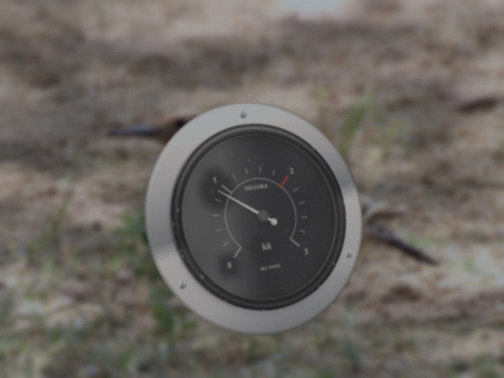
0.9 kA
